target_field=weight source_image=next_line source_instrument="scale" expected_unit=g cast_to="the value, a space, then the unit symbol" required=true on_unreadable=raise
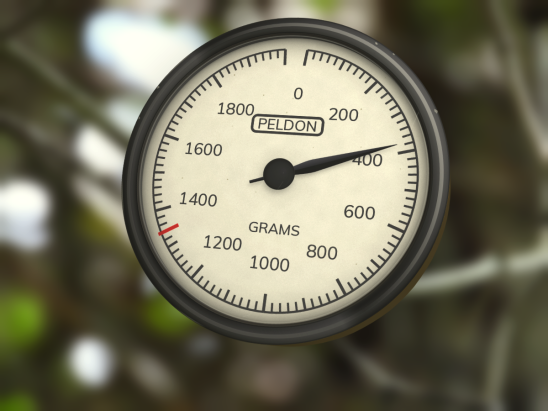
380 g
